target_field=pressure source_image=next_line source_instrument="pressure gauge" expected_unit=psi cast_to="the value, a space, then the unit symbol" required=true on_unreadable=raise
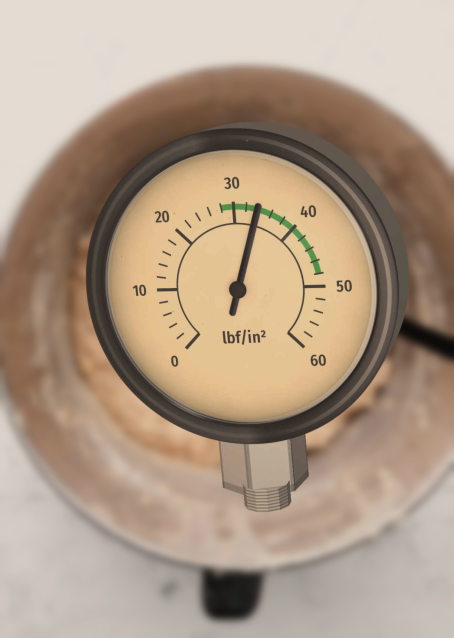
34 psi
